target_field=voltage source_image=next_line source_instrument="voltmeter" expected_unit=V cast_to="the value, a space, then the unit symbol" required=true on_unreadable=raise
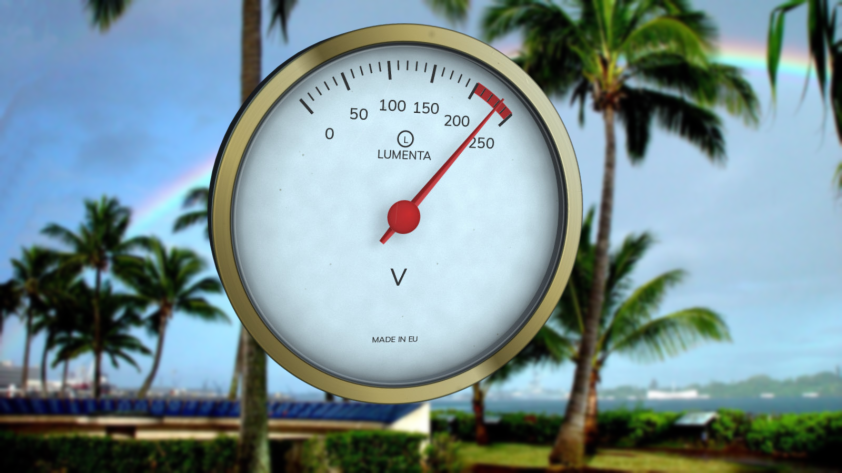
230 V
